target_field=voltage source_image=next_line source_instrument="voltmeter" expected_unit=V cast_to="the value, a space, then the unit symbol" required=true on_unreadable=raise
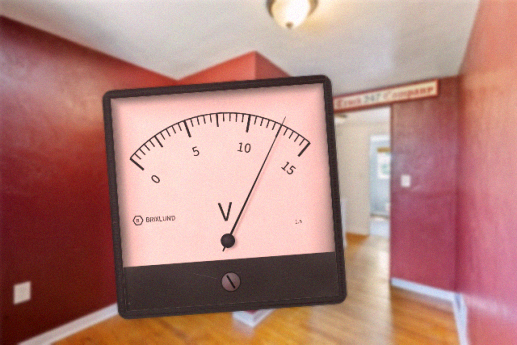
12.5 V
